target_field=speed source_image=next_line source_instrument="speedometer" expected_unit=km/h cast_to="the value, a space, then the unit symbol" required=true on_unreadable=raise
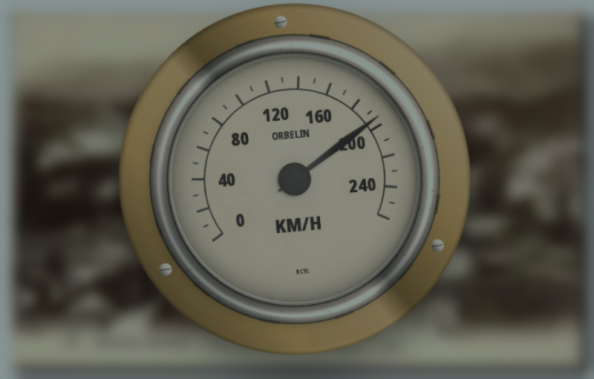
195 km/h
